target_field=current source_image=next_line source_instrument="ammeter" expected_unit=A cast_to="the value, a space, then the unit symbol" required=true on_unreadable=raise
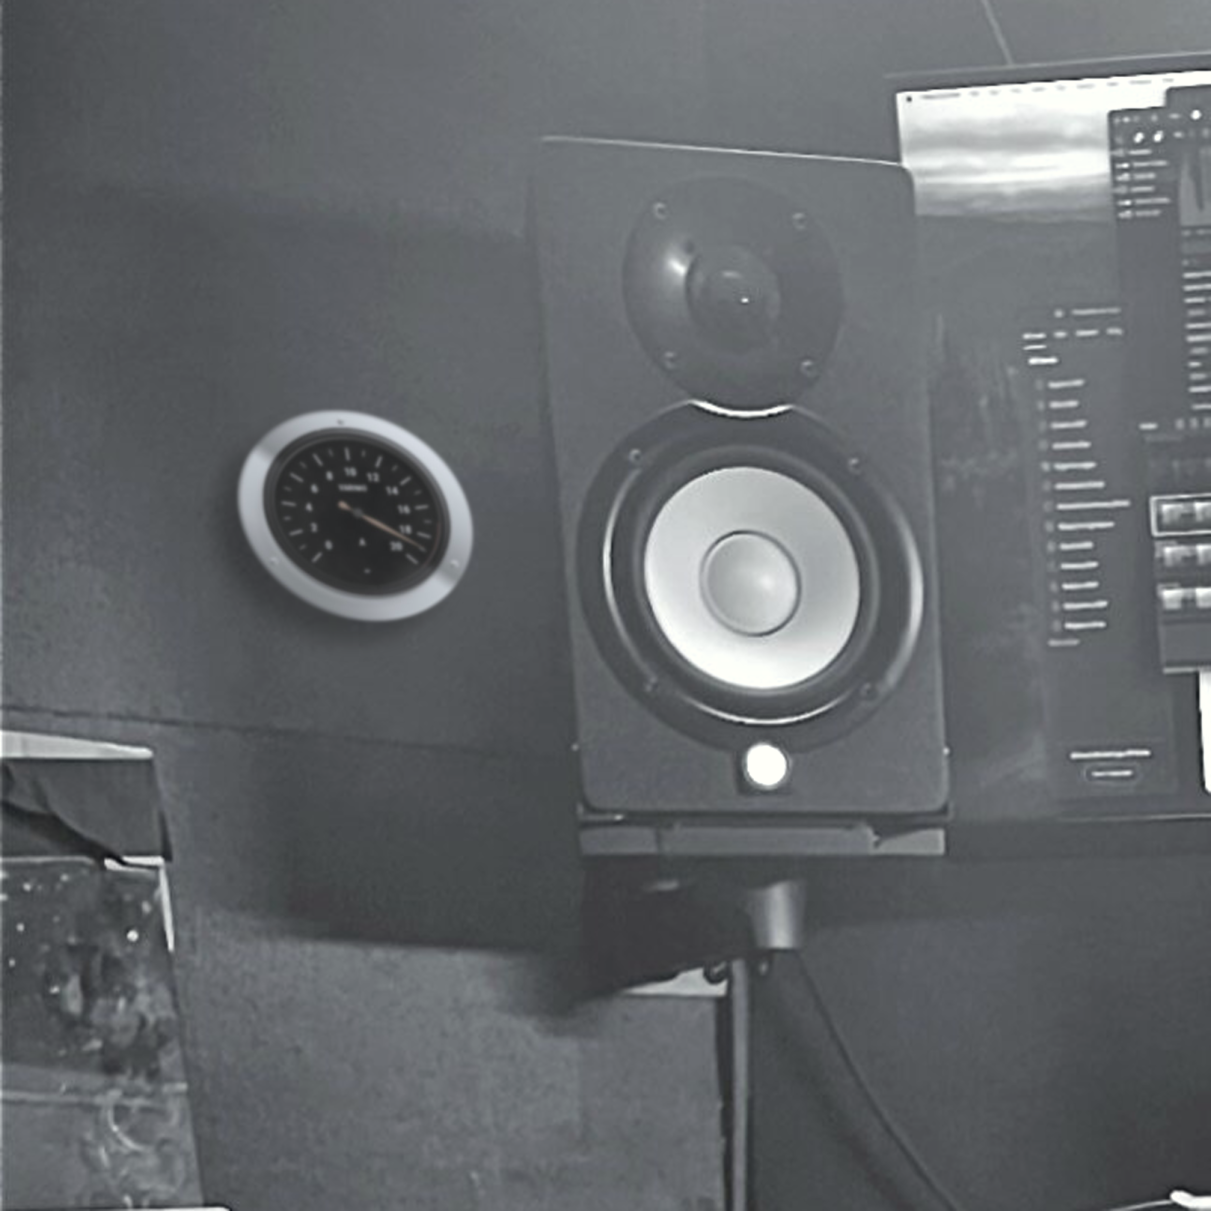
19 A
